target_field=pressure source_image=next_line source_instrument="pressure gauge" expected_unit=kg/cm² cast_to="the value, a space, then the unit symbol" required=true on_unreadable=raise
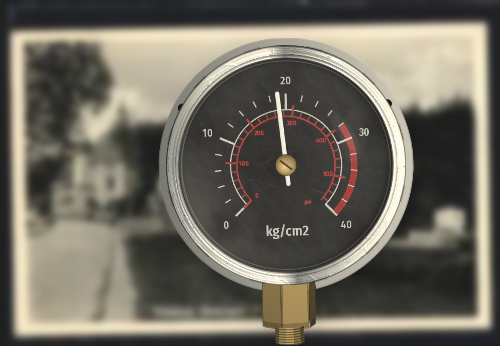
19 kg/cm²
